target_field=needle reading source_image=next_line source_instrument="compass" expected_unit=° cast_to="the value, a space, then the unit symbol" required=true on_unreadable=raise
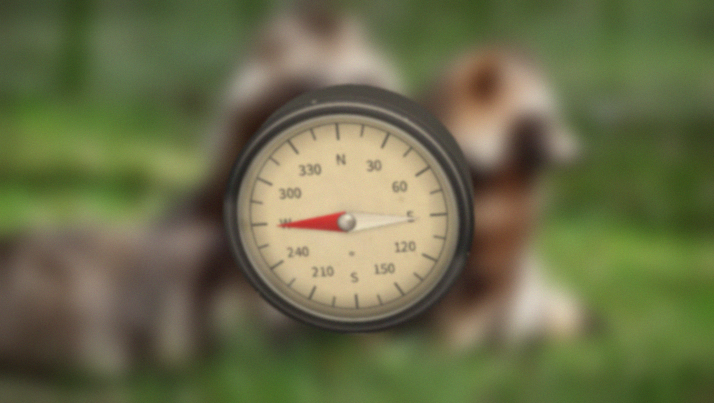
270 °
